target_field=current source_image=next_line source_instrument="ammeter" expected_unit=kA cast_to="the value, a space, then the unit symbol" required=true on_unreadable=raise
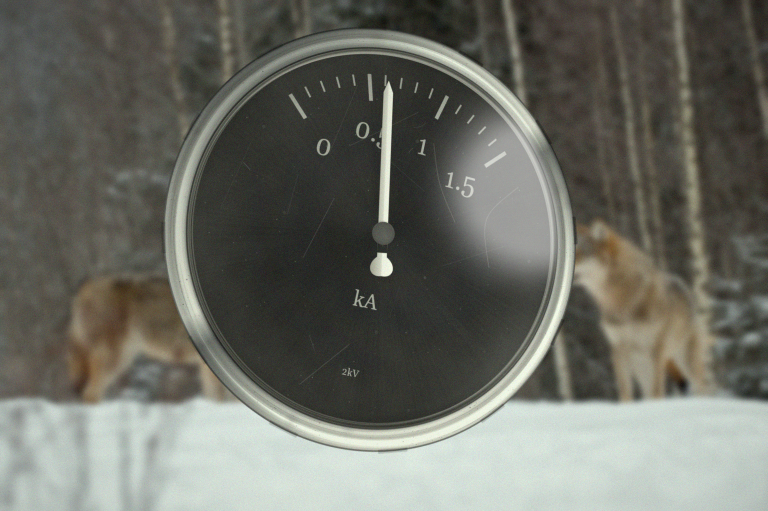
0.6 kA
